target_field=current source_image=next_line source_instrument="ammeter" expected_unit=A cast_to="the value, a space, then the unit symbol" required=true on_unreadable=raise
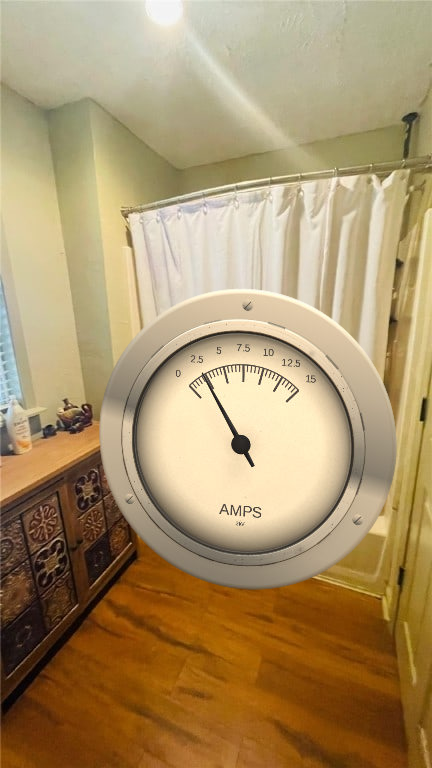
2.5 A
